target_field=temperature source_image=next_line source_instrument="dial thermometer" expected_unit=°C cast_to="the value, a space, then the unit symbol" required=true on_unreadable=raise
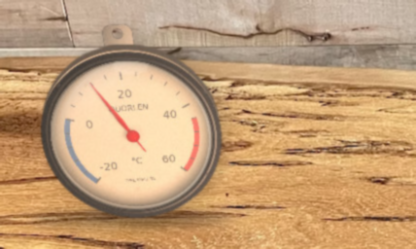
12 °C
